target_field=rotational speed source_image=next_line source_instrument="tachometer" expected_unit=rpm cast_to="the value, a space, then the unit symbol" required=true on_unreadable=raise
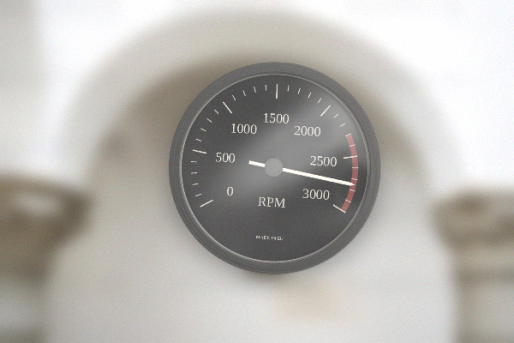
2750 rpm
